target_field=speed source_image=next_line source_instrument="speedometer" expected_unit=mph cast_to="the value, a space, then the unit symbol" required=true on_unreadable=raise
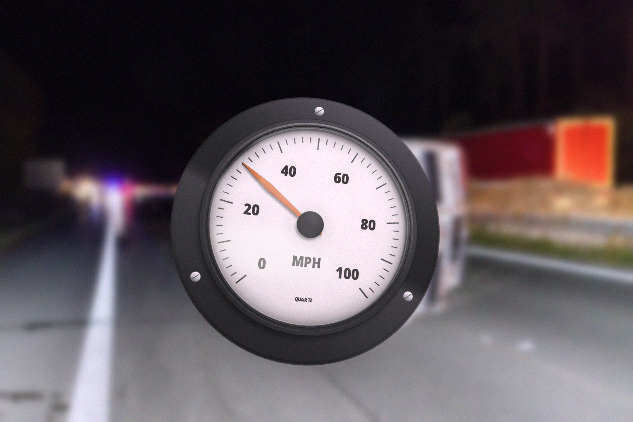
30 mph
